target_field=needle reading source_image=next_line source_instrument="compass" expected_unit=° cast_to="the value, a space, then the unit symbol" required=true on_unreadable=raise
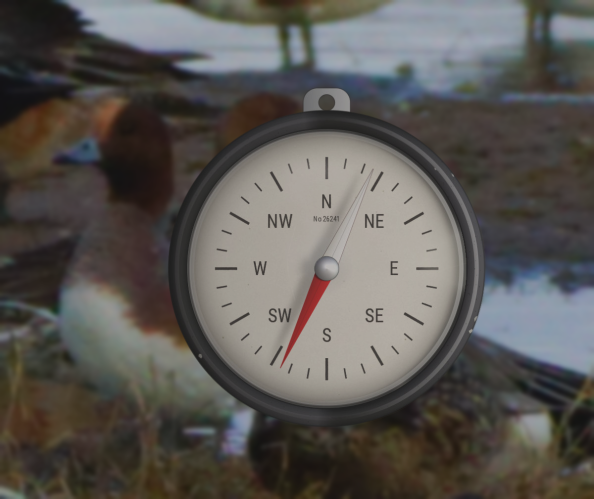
205 °
